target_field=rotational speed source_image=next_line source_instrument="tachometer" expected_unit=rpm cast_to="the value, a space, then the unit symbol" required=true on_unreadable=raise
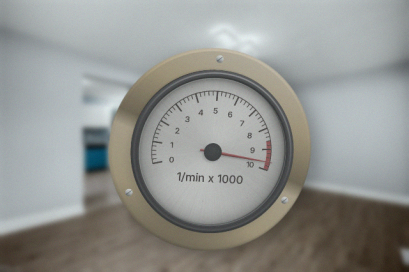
9600 rpm
